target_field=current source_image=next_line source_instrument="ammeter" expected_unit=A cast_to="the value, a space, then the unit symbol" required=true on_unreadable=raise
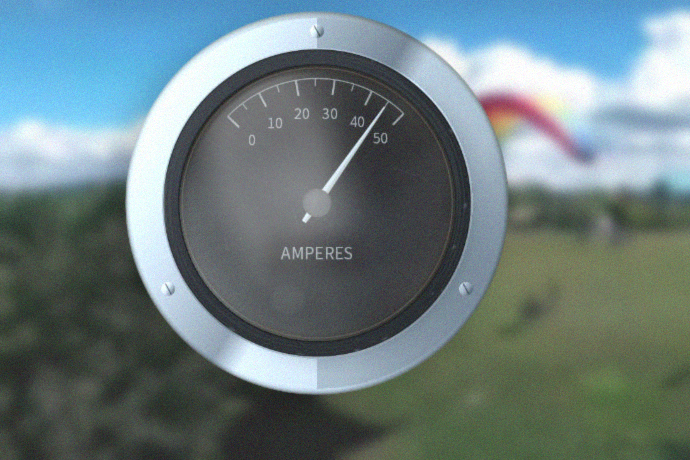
45 A
